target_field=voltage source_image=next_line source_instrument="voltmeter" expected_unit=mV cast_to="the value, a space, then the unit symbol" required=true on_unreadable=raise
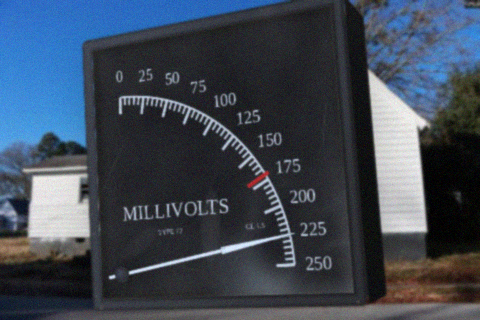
225 mV
